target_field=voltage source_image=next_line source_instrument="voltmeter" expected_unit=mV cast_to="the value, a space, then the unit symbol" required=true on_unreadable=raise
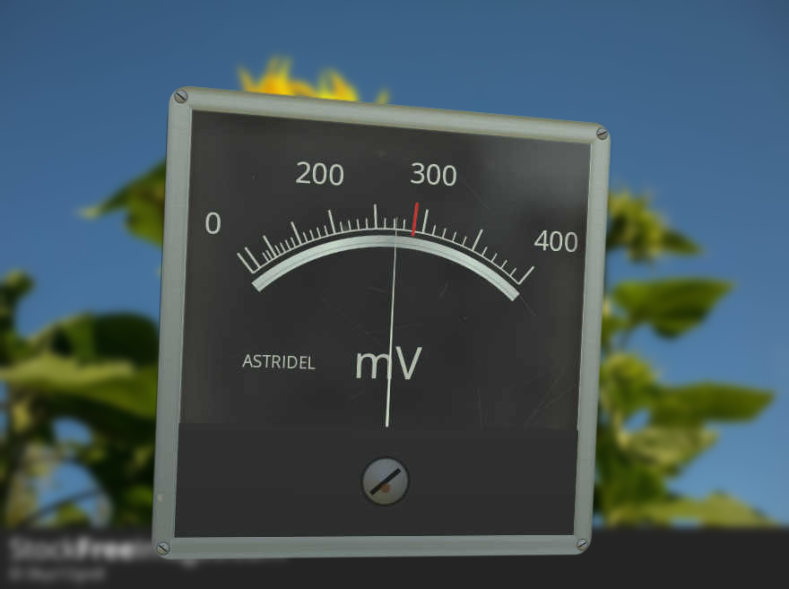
270 mV
